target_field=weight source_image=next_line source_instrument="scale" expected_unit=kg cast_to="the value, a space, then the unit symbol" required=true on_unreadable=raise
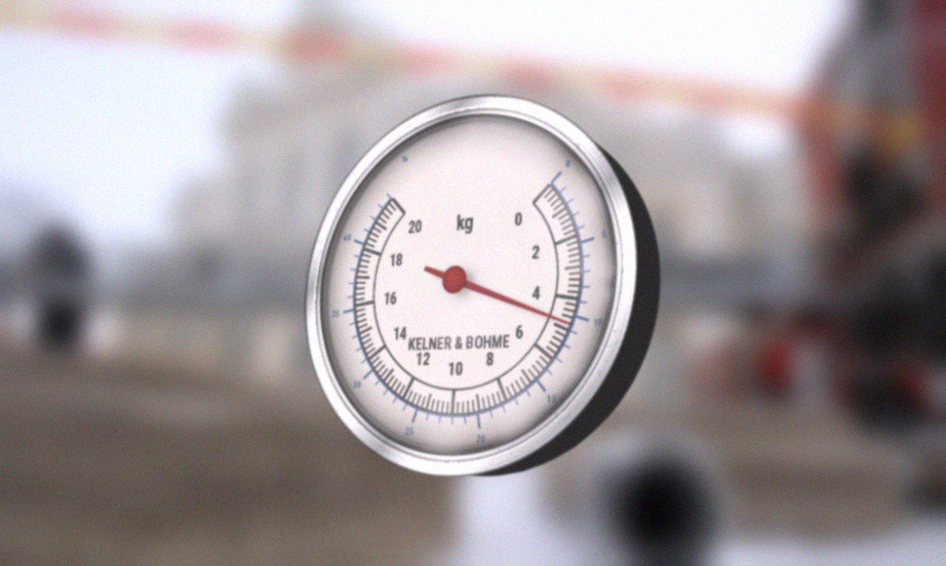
4.8 kg
